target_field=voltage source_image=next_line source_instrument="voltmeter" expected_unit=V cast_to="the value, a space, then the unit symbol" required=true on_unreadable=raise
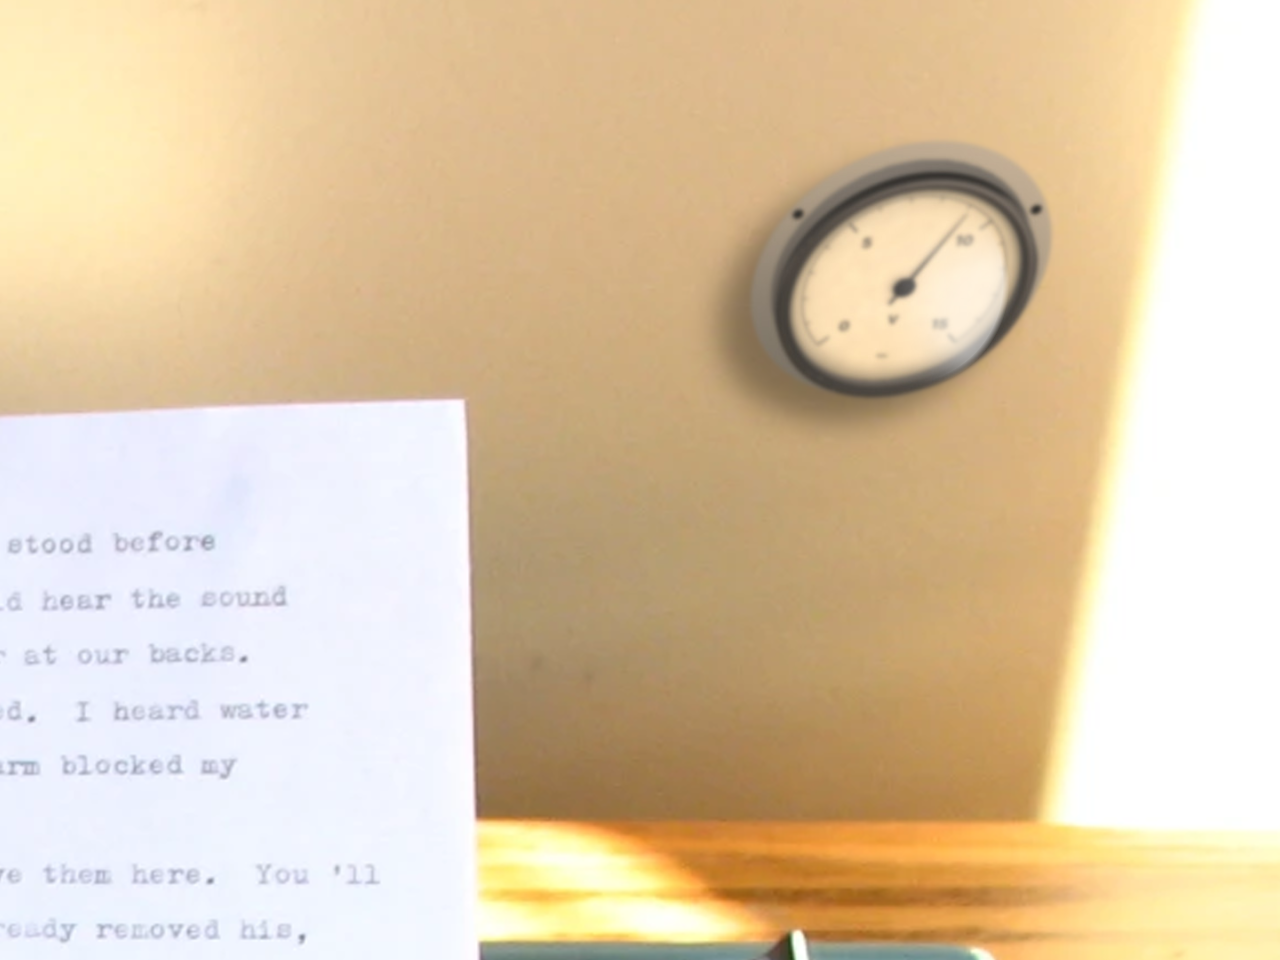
9 V
